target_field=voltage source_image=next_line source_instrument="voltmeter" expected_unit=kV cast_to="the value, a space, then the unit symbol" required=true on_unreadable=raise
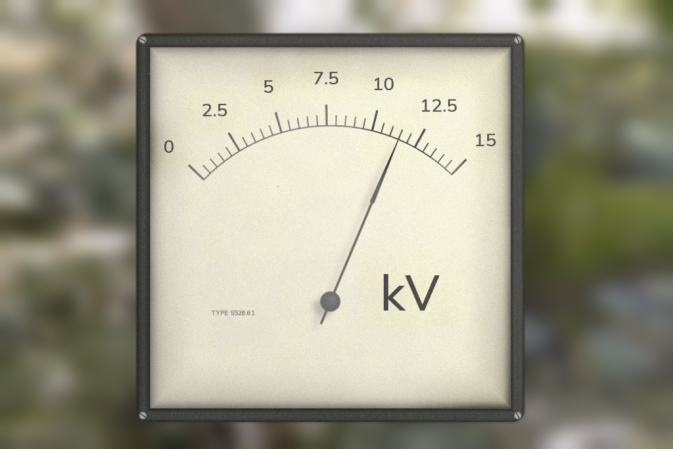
11.5 kV
